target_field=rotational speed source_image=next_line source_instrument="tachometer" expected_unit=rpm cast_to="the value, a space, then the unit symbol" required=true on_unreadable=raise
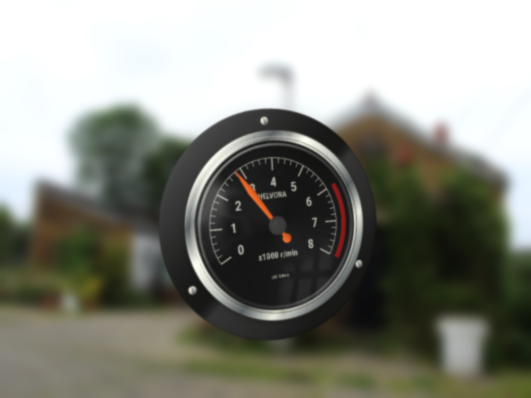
2800 rpm
